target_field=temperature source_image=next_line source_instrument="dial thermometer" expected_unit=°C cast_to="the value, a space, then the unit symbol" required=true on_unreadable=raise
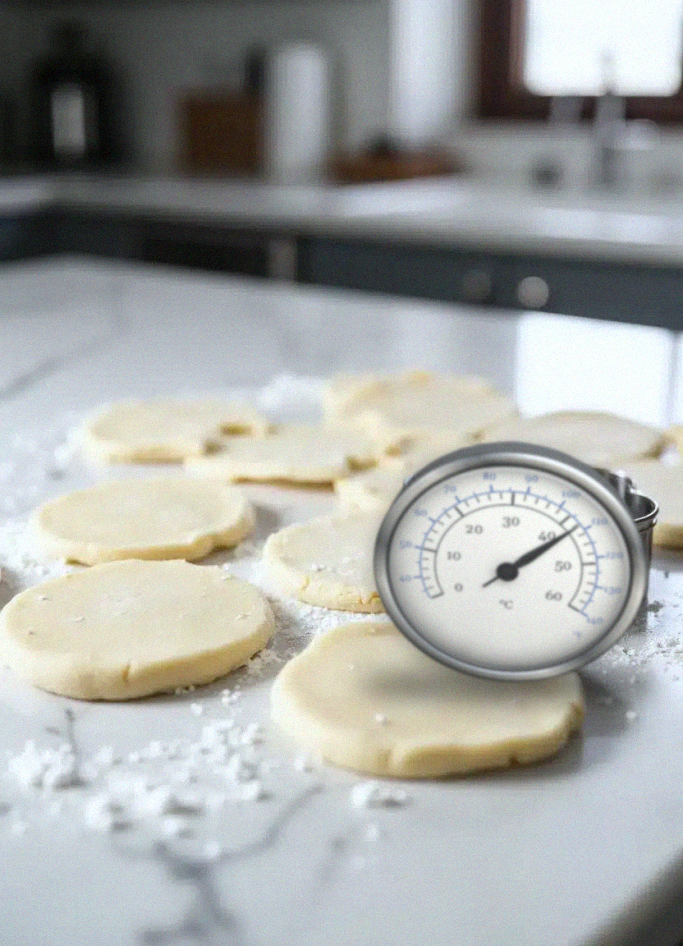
42 °C
